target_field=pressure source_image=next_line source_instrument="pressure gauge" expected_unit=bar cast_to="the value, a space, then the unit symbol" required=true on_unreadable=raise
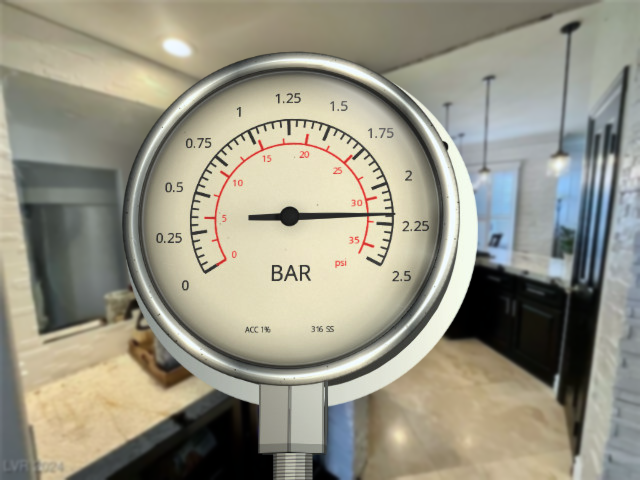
2.2 bar
